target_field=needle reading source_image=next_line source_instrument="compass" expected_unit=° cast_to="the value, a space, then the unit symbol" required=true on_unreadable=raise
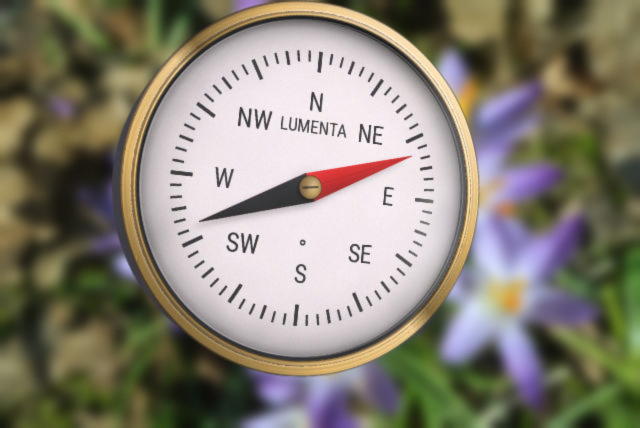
67.5 °
